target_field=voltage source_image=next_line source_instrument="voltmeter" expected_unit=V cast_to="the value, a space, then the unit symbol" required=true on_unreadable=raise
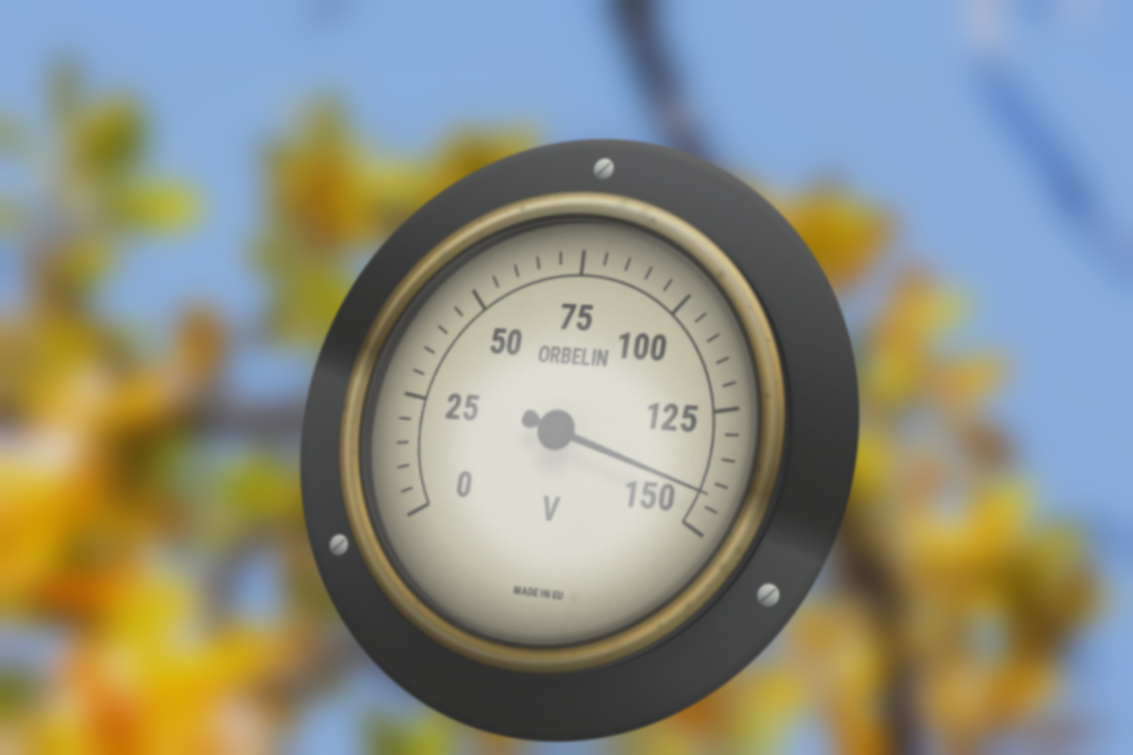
142.5 V
